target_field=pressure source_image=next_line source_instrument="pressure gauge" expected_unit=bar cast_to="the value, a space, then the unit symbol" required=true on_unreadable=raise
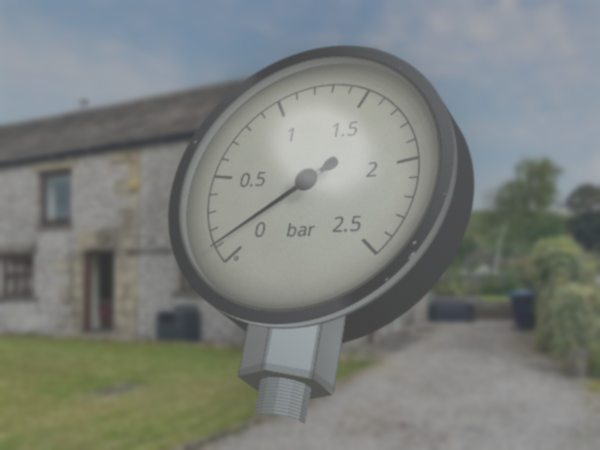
0.1 bar
